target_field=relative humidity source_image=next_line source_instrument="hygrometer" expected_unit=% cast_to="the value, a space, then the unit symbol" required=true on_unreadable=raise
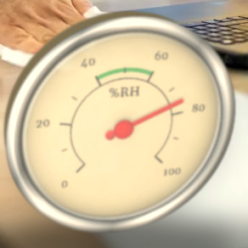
75 %
